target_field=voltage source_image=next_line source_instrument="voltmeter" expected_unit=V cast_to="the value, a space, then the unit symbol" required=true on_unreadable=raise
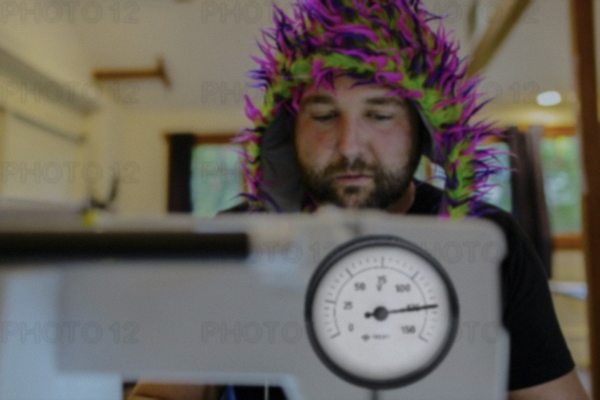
125 V
